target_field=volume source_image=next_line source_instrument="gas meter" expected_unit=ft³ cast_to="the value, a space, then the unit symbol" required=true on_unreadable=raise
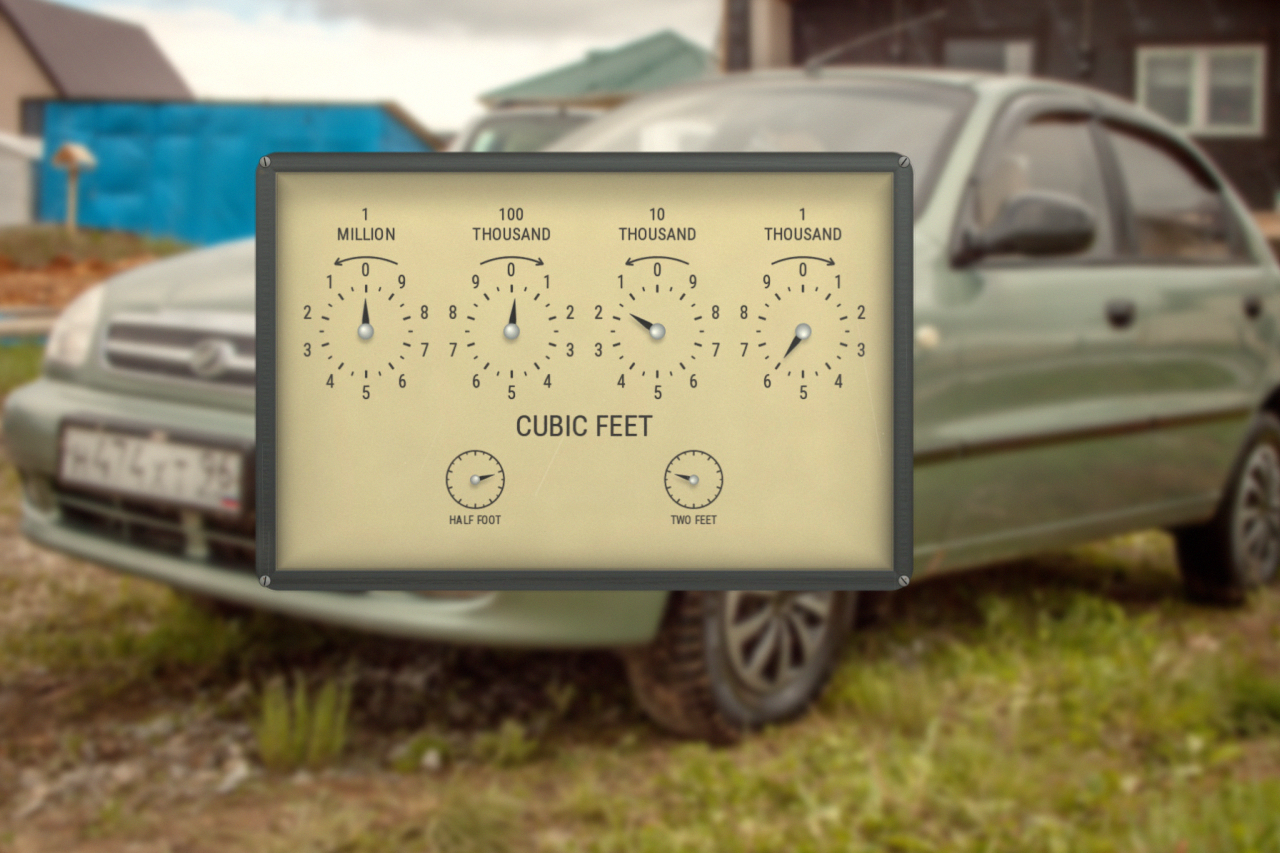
1600 ft³
